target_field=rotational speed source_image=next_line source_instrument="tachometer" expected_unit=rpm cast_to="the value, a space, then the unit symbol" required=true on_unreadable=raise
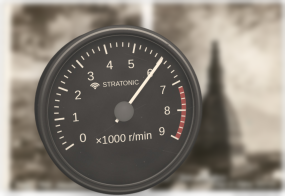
6000 rpm
